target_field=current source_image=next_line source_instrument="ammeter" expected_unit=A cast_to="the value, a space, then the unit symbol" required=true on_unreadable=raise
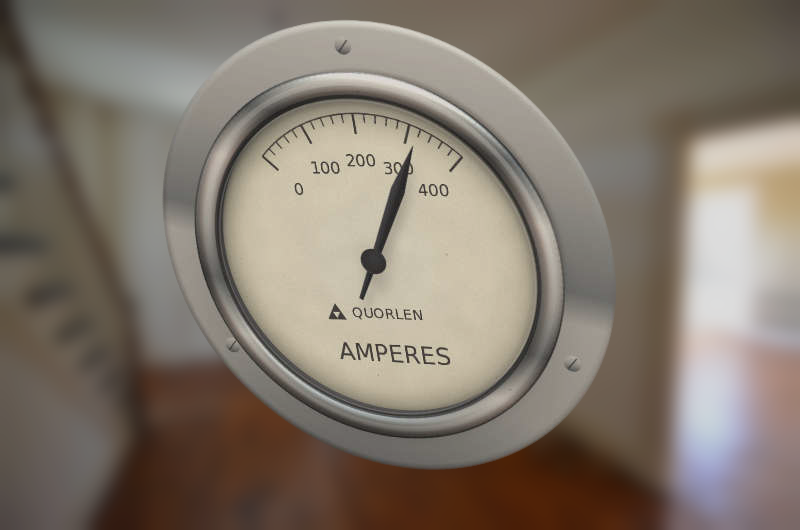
320 A
